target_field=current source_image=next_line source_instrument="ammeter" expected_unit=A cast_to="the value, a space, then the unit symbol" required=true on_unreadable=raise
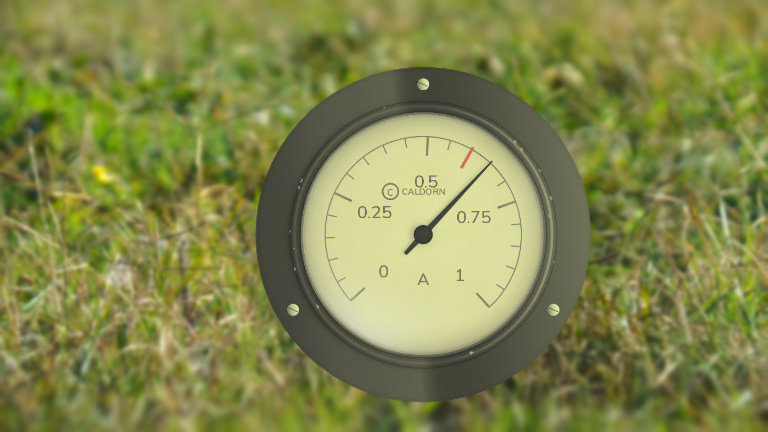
0.65 A
